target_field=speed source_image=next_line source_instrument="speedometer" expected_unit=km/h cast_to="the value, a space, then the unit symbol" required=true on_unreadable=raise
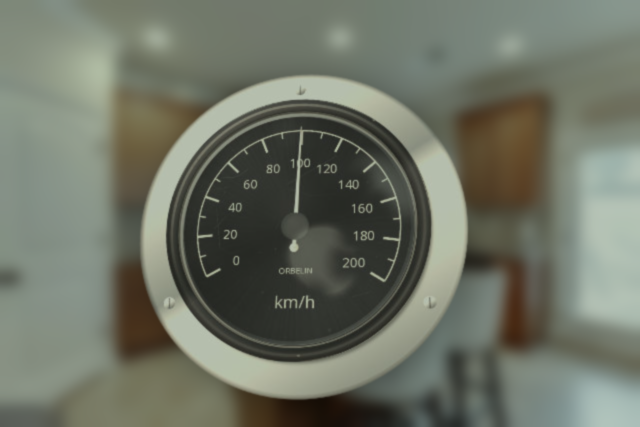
100 km/h
